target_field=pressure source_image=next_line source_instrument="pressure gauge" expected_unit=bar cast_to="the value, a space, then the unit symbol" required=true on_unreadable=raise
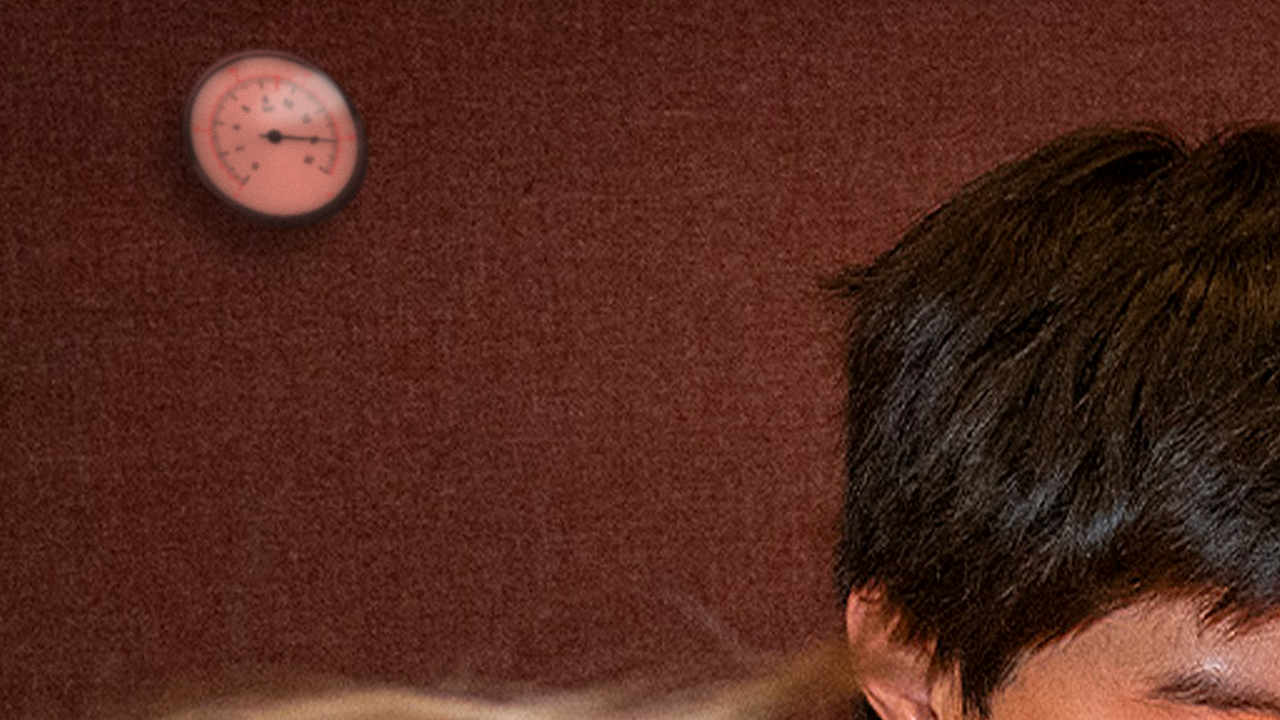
14 bar
